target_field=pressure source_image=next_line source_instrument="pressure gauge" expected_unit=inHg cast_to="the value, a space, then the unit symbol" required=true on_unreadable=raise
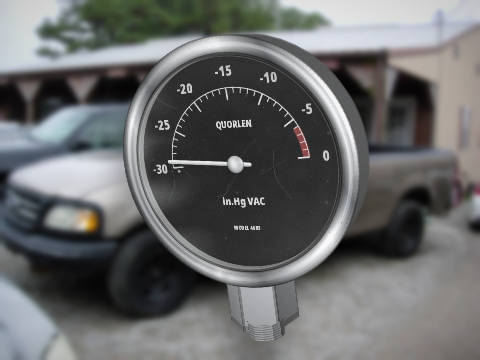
-29 inHg
